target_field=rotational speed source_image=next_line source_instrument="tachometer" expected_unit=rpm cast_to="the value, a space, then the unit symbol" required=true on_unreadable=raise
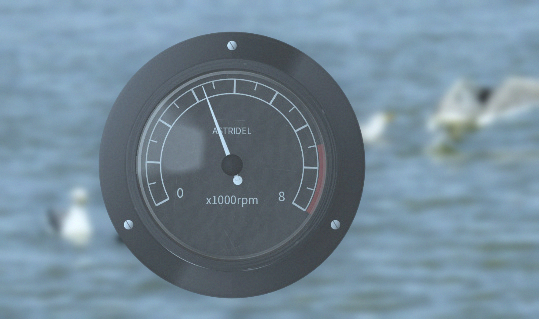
3250 rpm
